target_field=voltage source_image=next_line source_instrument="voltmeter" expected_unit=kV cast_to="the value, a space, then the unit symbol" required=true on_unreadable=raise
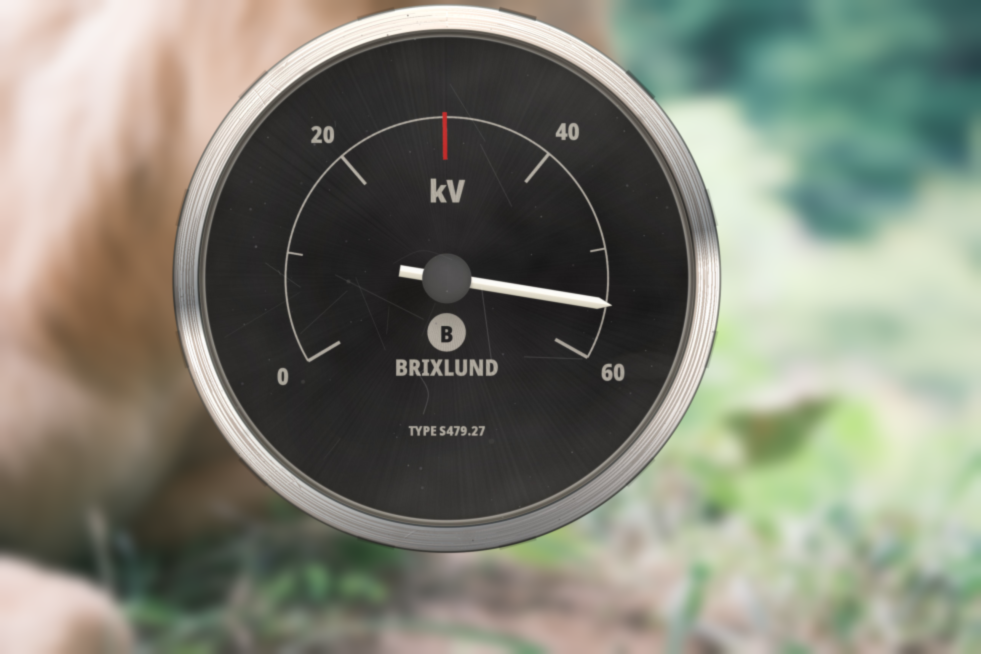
55 kV
